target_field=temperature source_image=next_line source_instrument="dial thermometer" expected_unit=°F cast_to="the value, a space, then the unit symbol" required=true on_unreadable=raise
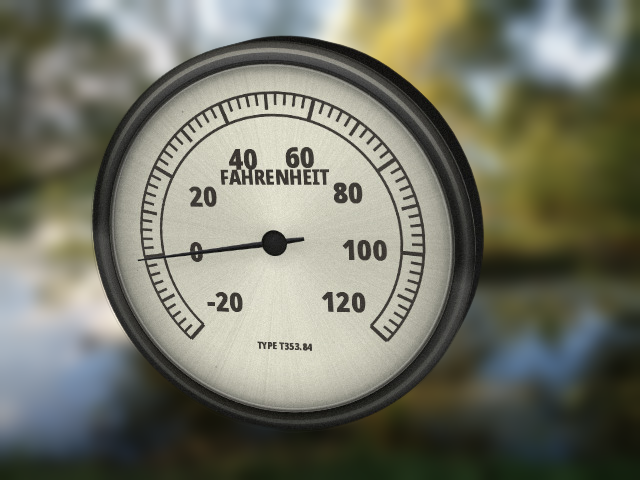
0 °F
